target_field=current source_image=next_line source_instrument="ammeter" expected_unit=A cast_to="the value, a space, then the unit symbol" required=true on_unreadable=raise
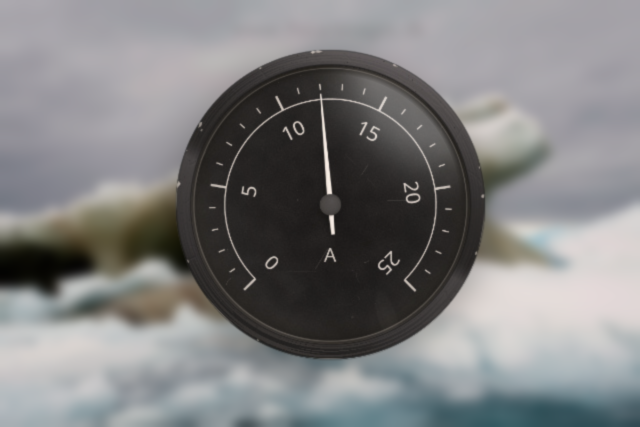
12 A
